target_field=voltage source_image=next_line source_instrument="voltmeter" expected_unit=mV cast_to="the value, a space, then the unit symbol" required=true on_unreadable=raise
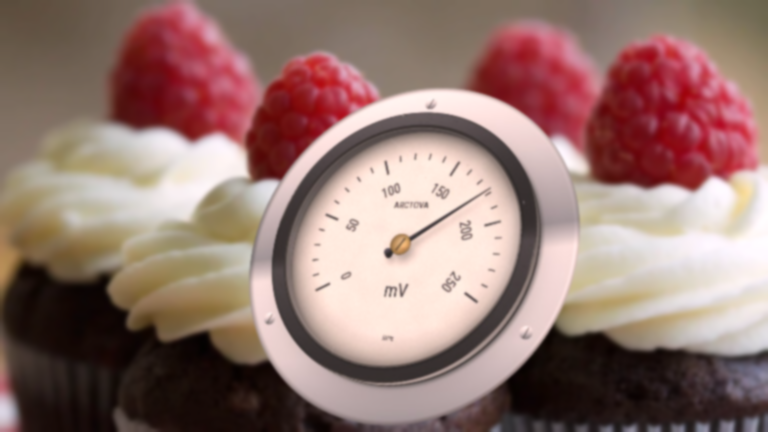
180 mV
